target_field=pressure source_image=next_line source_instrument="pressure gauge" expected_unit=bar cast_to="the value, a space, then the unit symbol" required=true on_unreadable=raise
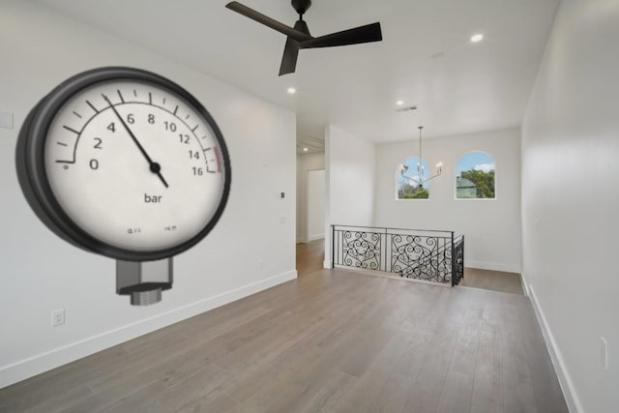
5 bar
